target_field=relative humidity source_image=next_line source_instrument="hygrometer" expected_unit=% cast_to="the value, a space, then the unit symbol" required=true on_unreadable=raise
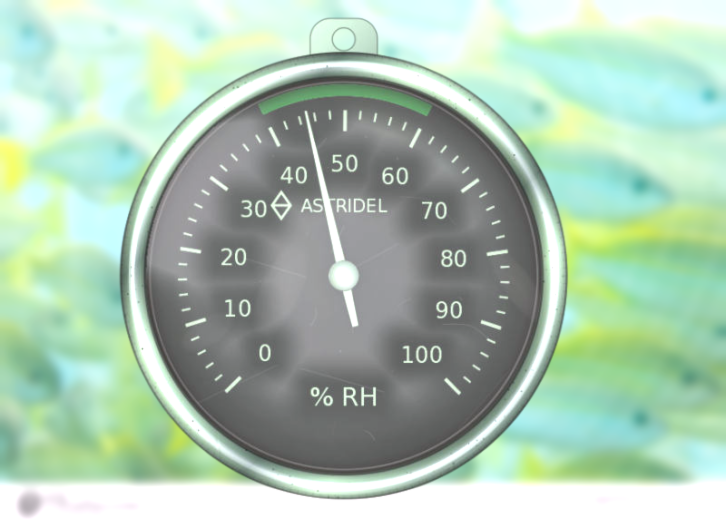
45 %
